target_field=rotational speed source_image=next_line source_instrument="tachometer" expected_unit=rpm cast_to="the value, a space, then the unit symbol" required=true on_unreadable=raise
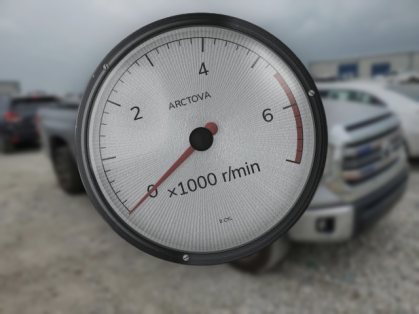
0 rpm
